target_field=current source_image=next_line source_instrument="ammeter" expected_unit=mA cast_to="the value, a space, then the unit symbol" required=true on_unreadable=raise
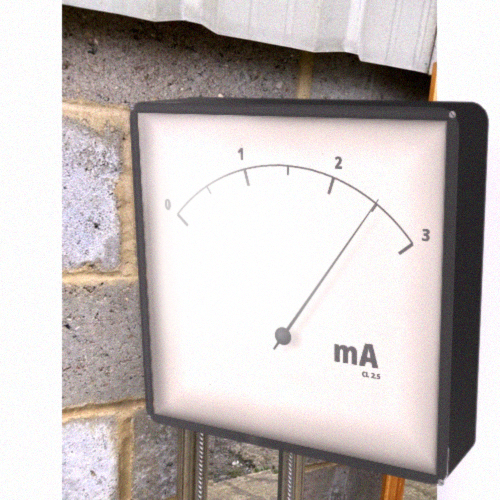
2.5 mA
